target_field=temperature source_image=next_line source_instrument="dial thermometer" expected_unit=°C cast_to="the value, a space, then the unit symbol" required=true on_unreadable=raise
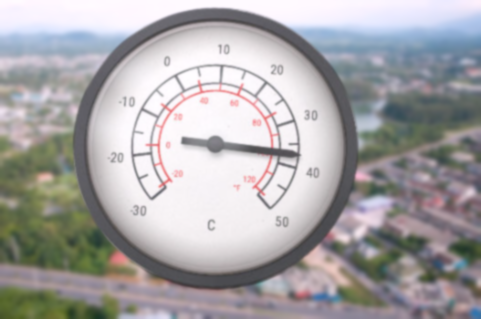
37.5 °C
